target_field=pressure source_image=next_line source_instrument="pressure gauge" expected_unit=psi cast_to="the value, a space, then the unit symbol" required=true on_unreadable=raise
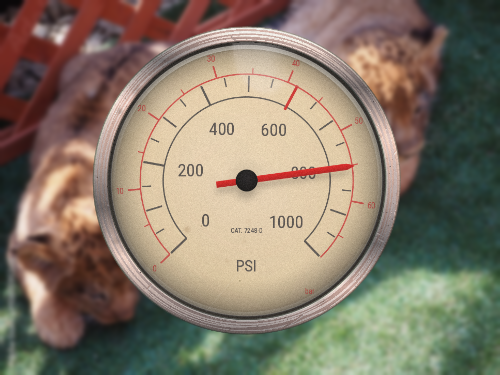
800 psi
